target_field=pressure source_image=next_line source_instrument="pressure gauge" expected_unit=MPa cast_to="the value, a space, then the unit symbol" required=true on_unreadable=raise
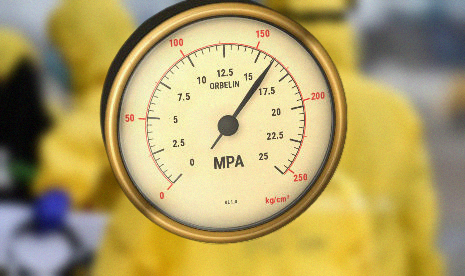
16 MPa
